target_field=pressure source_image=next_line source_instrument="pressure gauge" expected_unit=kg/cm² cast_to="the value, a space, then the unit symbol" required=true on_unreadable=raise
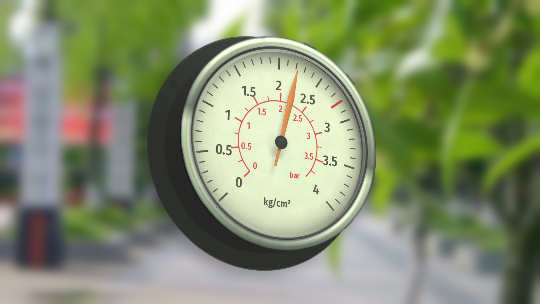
2.2 kg/cm²
